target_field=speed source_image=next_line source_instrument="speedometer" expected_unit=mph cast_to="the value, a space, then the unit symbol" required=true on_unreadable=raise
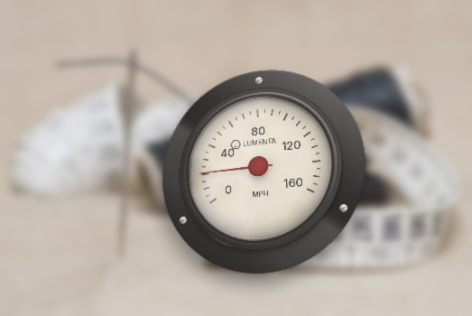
20 mph
